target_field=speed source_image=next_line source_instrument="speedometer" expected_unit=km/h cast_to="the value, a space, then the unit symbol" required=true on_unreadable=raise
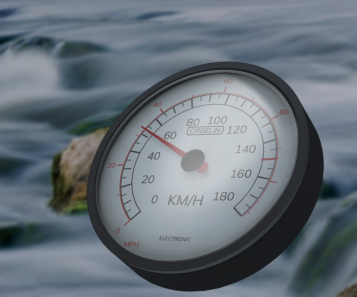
52.5 km/h
